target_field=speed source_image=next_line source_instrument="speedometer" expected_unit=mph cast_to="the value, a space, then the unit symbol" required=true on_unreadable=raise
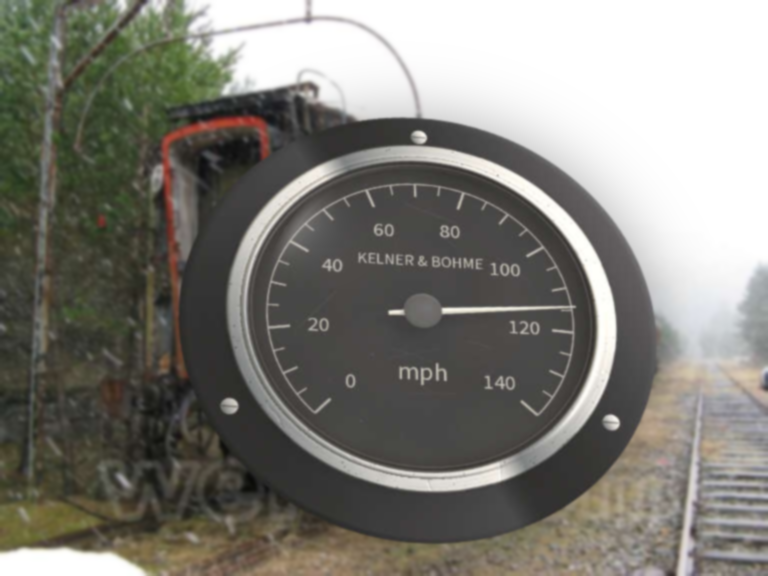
115 mph
